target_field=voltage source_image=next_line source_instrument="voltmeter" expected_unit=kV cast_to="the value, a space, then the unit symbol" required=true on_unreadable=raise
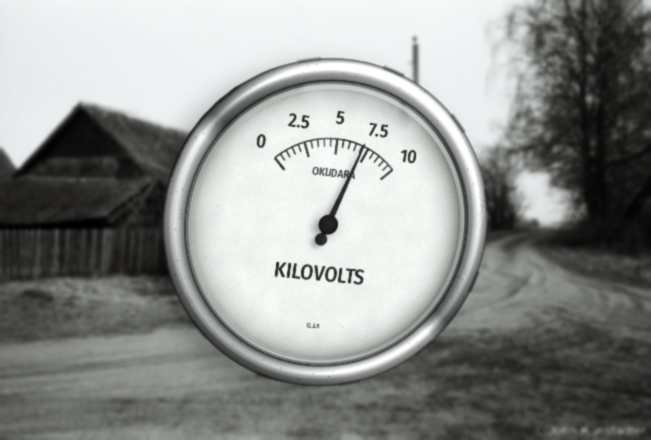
7 kV
